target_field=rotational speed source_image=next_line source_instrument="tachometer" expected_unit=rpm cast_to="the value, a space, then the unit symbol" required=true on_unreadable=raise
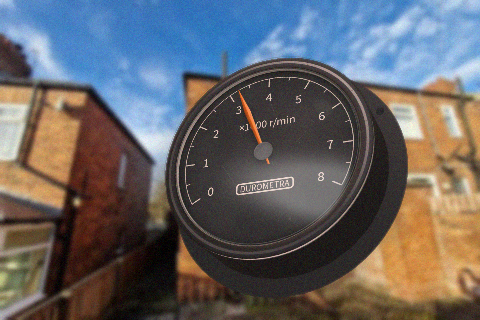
3250 rpm
